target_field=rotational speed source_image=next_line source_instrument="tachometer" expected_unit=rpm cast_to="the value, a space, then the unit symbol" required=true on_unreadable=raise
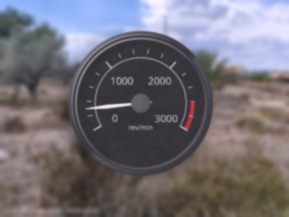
300 rpm
